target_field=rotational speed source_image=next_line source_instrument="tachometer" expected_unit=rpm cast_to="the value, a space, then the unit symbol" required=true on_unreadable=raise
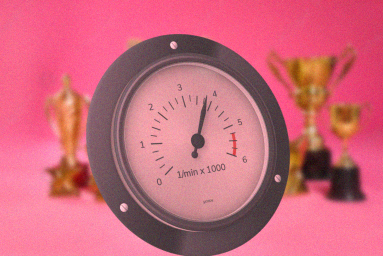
3750 rpm
